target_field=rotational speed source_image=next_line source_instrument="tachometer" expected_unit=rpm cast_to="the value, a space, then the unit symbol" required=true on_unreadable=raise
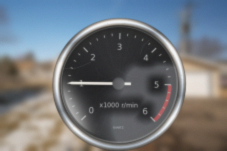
1000 rpm
